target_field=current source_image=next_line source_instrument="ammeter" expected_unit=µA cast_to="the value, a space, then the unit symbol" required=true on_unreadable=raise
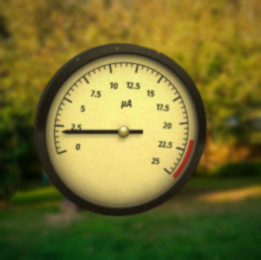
2 µA
